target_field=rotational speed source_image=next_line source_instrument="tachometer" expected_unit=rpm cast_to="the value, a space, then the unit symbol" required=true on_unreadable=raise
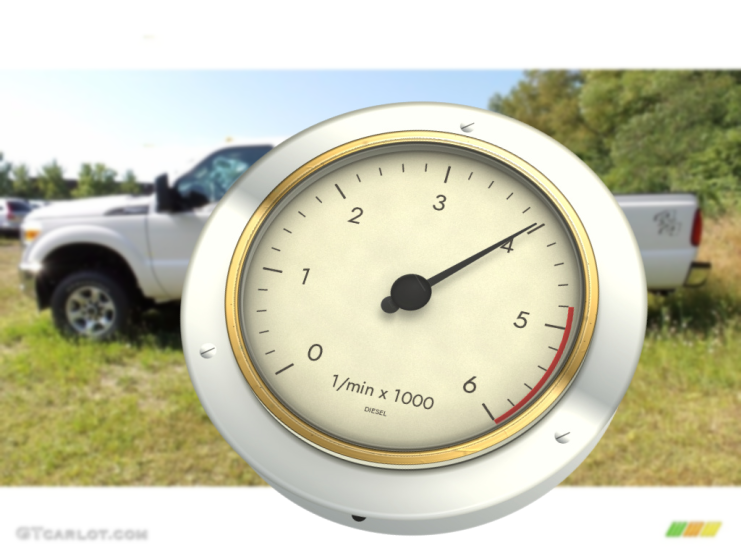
4000 rpm
